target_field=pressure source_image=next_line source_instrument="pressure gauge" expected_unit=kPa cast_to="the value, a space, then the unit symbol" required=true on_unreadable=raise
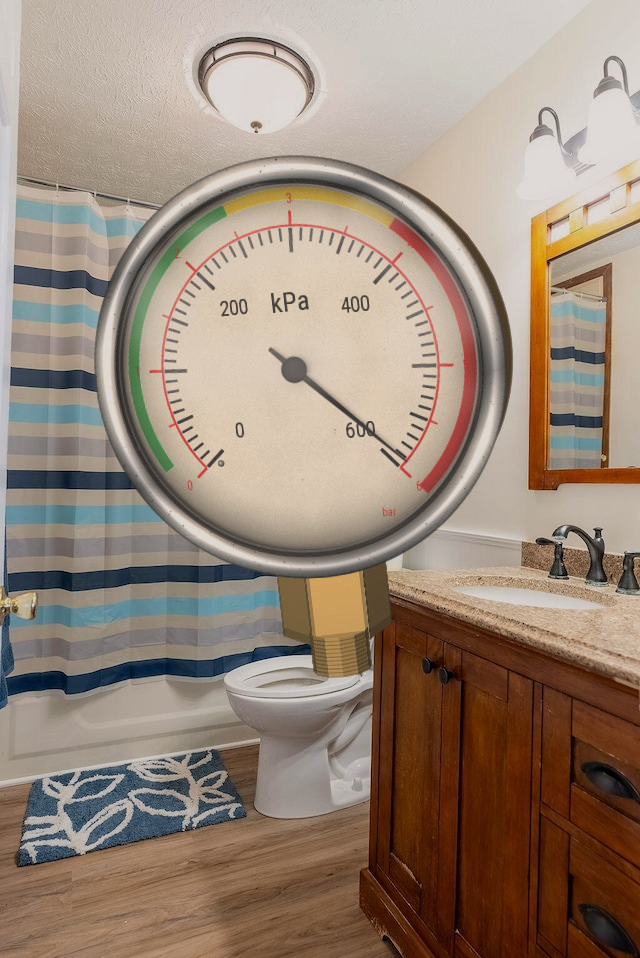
590 kPa
